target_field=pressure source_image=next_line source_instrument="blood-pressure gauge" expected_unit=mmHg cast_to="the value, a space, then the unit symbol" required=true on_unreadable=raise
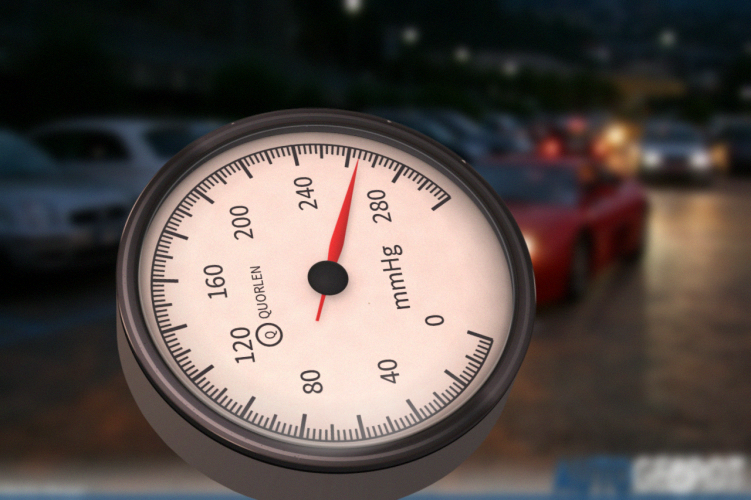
264 mmHg
